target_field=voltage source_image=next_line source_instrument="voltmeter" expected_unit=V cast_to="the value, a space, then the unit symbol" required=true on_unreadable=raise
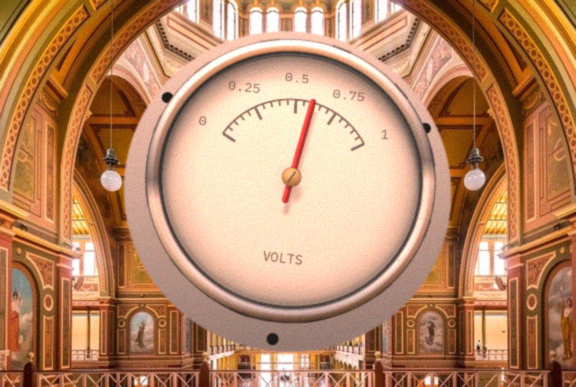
0.6 V
